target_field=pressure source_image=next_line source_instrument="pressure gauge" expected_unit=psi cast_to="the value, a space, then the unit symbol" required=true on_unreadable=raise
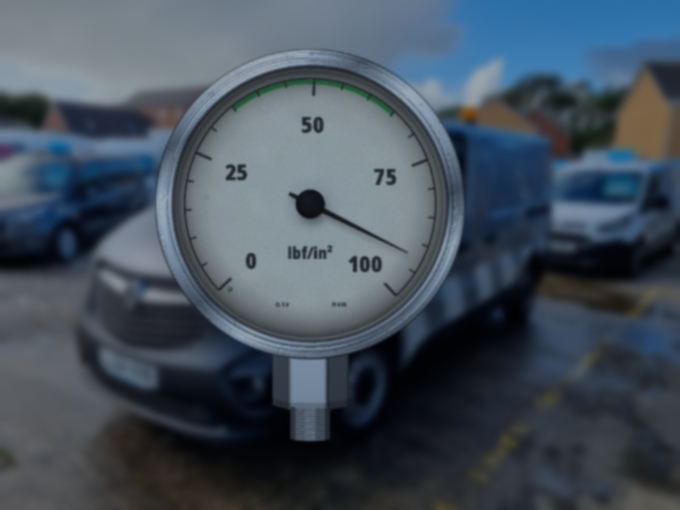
92.5 psi
